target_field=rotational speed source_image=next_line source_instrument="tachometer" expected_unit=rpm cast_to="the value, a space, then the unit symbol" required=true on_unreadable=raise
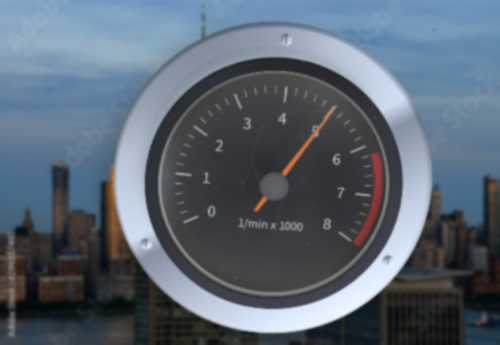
5000 rpm
